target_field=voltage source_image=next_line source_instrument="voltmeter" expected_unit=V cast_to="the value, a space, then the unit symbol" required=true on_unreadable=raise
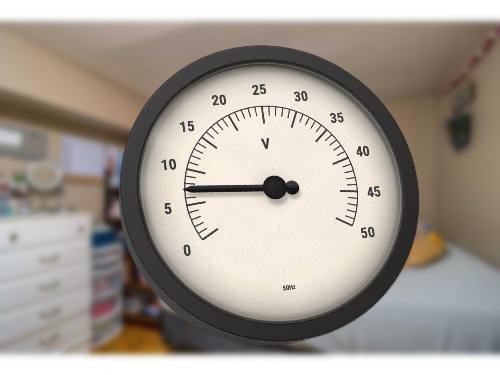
7 V
